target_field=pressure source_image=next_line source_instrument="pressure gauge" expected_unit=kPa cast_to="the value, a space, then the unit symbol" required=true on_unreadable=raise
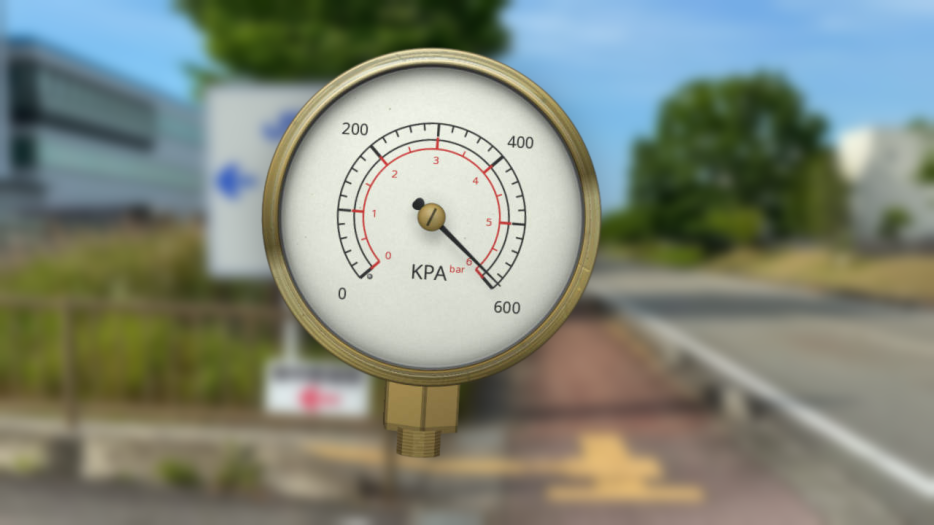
590 kPa
